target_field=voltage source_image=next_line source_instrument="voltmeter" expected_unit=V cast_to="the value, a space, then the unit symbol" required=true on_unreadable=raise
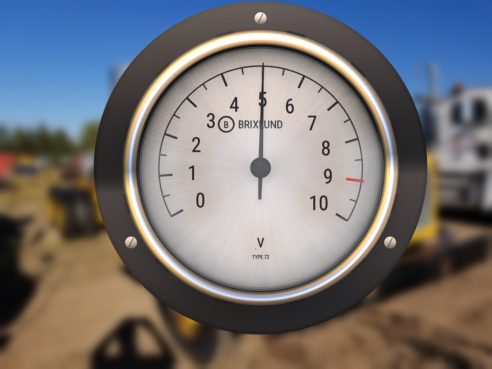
5 V
